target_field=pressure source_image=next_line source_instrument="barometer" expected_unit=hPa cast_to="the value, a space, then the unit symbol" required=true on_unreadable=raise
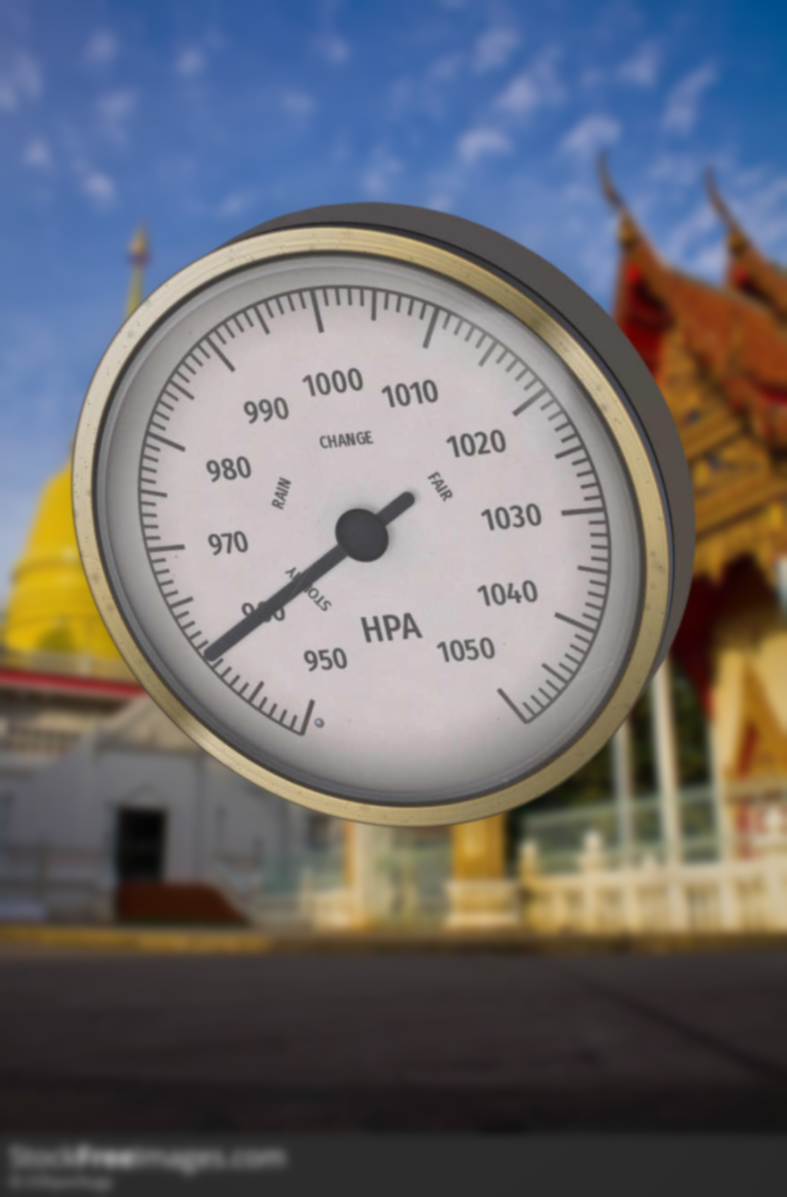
960 hPa
